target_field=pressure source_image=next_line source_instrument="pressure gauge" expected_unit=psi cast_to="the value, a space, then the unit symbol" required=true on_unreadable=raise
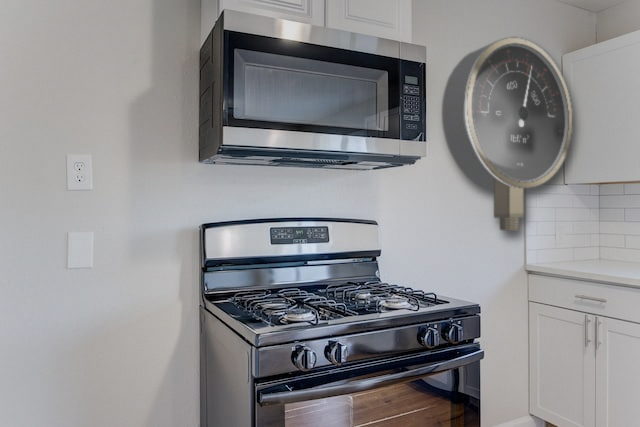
600 psi
